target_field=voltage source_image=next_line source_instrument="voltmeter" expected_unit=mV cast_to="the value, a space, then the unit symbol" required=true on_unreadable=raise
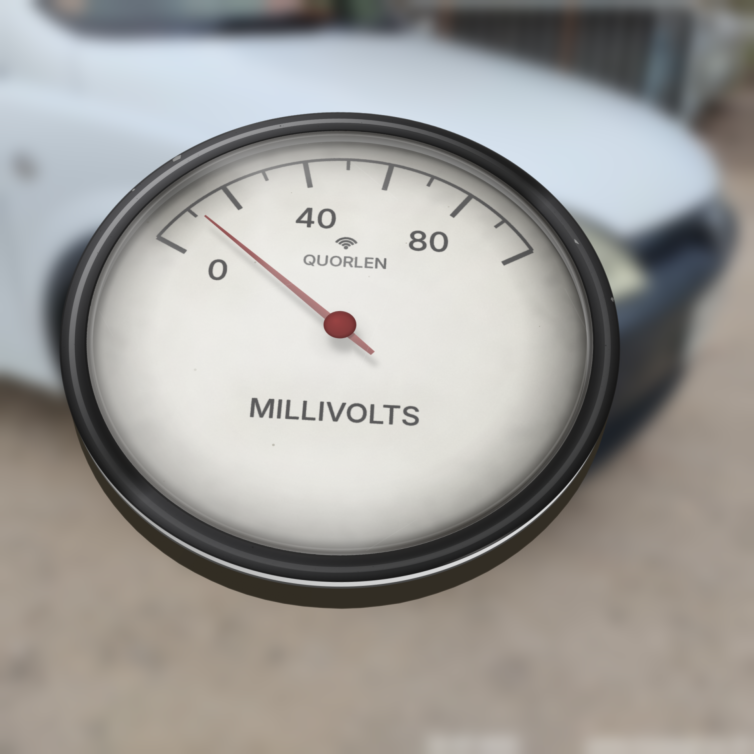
10 mV
